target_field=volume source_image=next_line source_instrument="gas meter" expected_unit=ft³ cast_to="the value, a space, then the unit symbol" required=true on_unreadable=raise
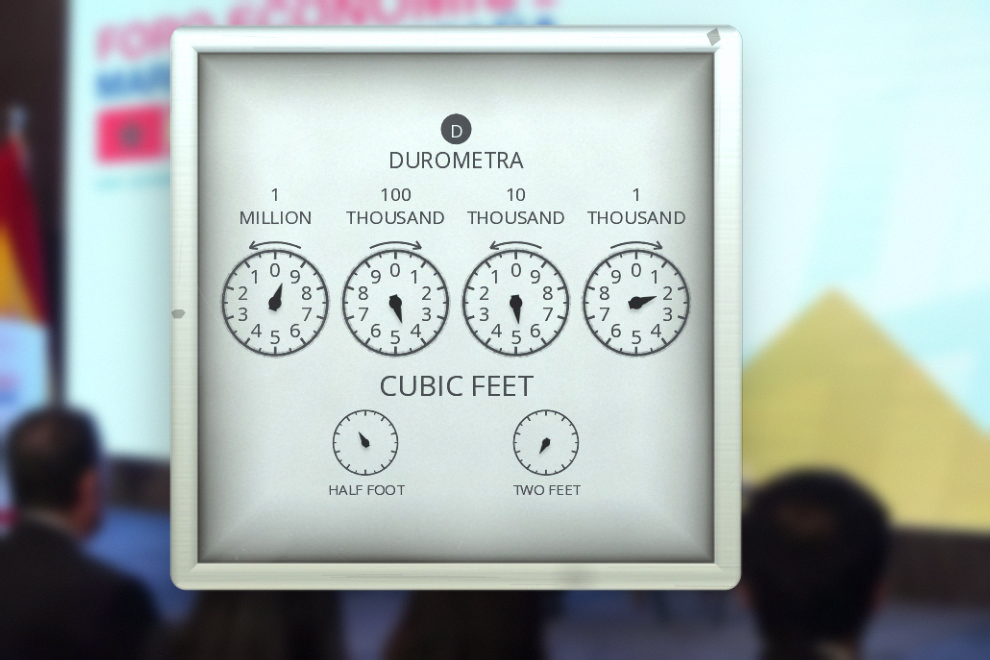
945200 ft³
